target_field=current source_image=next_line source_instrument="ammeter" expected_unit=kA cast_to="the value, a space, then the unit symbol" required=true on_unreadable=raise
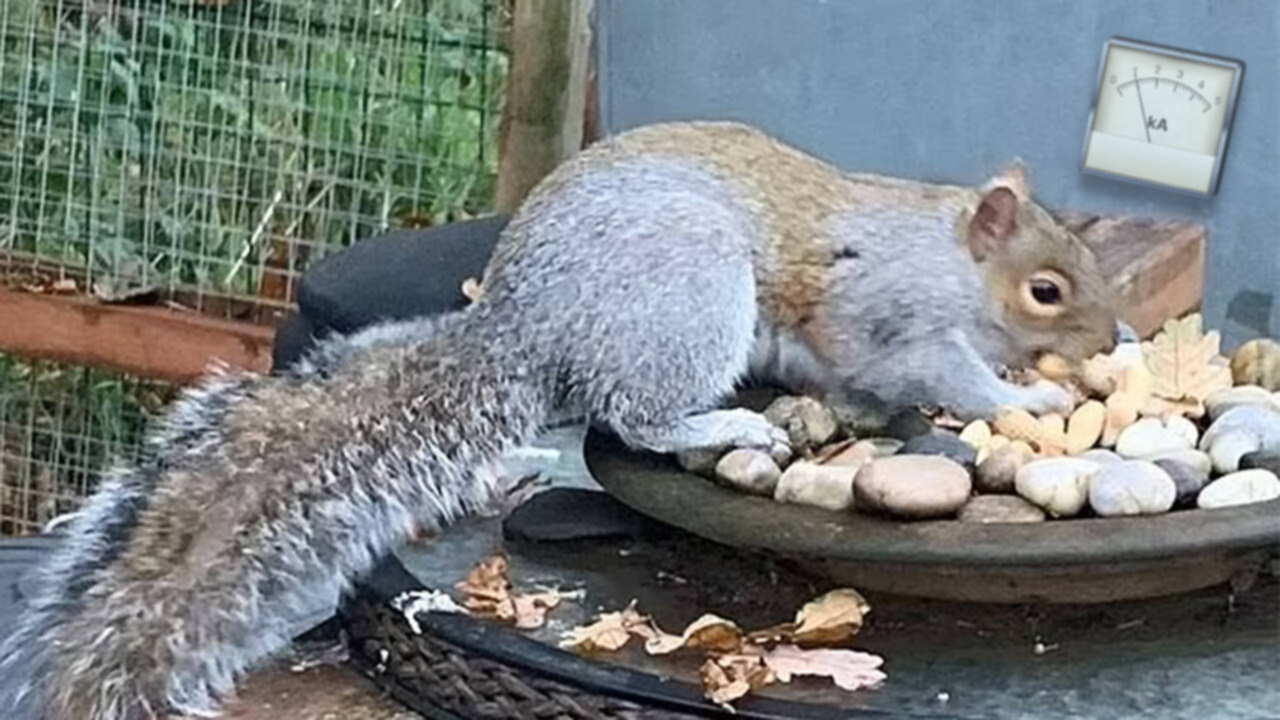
1 kA
